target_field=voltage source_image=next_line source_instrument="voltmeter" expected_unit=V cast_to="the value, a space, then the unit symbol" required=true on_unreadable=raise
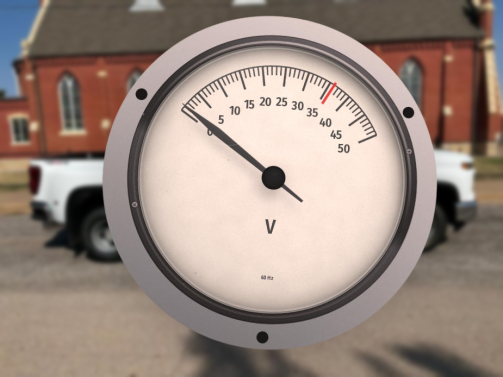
1 V
